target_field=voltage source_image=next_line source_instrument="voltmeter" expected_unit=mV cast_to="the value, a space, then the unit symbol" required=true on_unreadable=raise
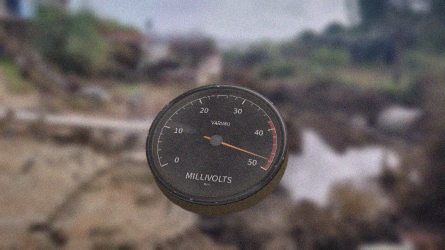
48 mV
